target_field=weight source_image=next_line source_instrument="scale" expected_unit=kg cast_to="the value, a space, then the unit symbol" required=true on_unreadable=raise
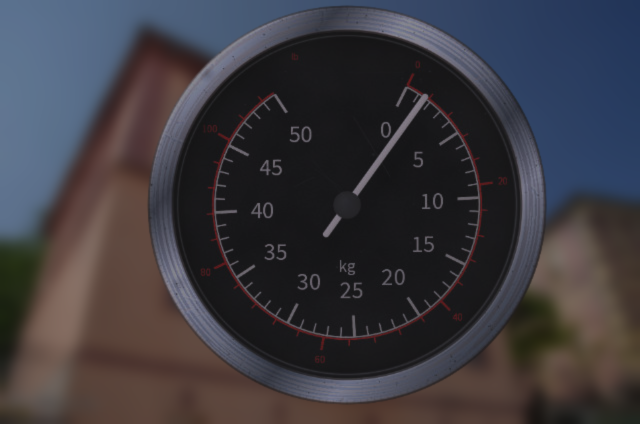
1.5 kg
